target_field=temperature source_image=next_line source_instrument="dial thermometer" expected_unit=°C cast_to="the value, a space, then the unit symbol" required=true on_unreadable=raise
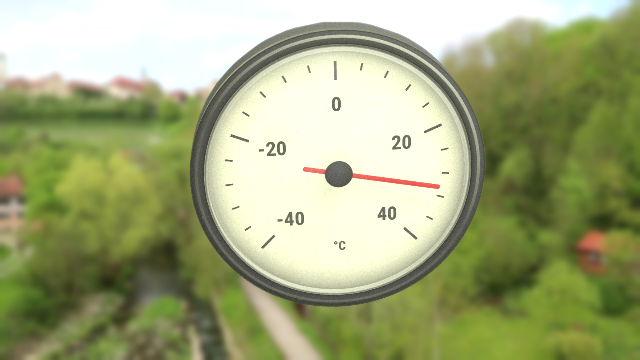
30 °C
